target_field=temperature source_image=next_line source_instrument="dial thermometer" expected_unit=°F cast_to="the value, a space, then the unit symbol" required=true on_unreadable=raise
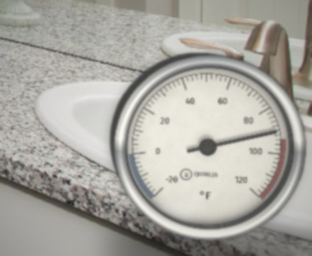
90 °F
